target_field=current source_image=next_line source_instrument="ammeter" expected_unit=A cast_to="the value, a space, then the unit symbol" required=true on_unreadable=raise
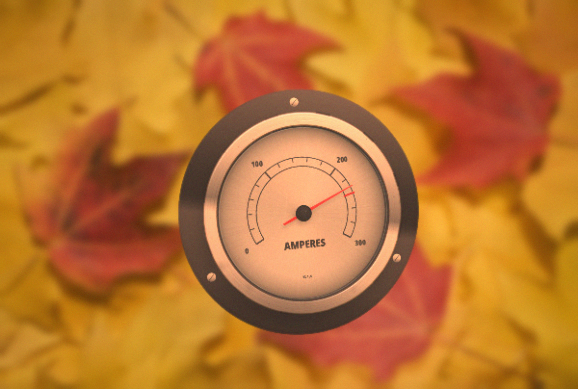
230 A
